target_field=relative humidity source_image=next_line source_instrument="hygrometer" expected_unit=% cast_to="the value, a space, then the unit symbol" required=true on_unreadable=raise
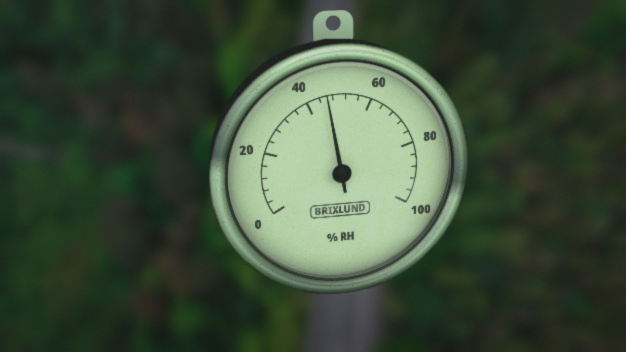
46 %
